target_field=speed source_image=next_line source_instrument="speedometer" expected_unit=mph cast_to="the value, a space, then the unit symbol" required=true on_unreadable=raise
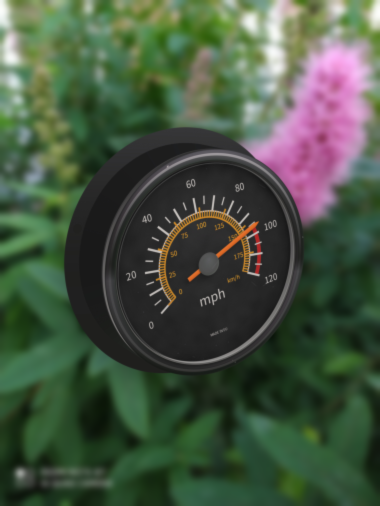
95 mph
